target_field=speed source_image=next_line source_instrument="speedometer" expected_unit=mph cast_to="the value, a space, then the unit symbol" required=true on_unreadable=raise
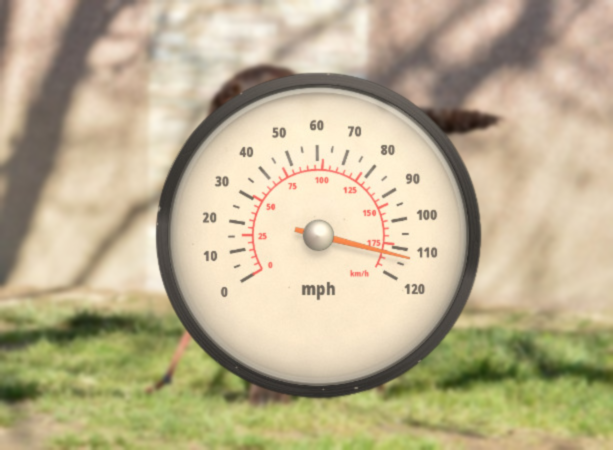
112.5 mph
